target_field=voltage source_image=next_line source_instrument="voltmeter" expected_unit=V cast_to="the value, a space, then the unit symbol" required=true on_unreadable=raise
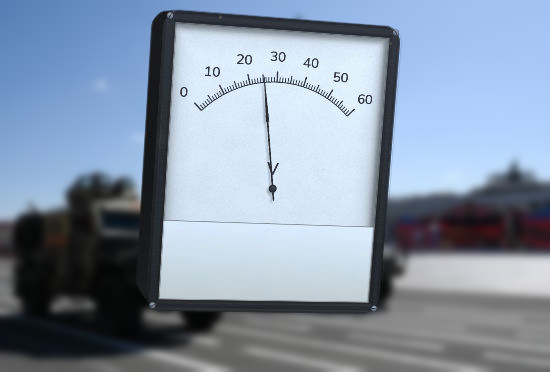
25 V
